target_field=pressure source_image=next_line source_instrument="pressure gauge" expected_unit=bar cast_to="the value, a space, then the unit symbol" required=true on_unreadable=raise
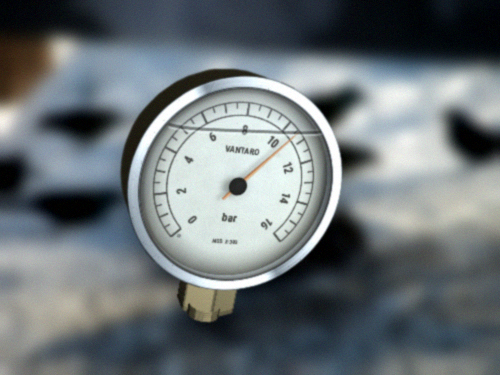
10.5 bar
